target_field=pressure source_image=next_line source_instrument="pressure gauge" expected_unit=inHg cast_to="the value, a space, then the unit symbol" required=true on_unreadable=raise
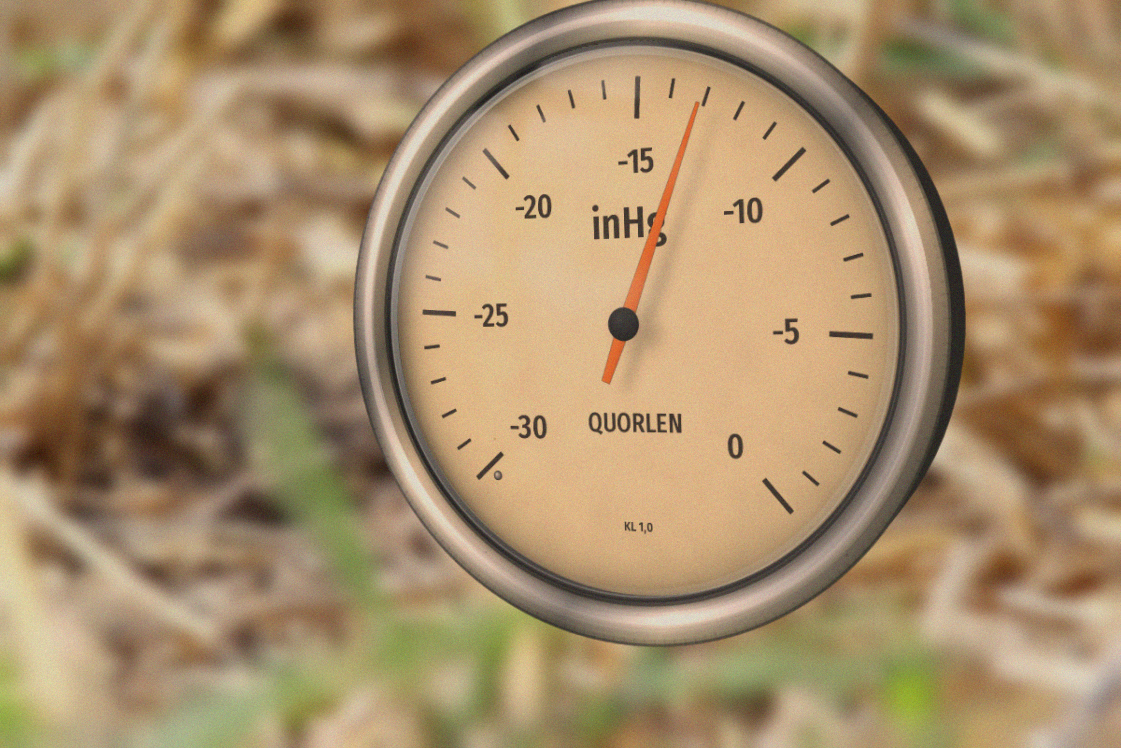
-13 inHg
